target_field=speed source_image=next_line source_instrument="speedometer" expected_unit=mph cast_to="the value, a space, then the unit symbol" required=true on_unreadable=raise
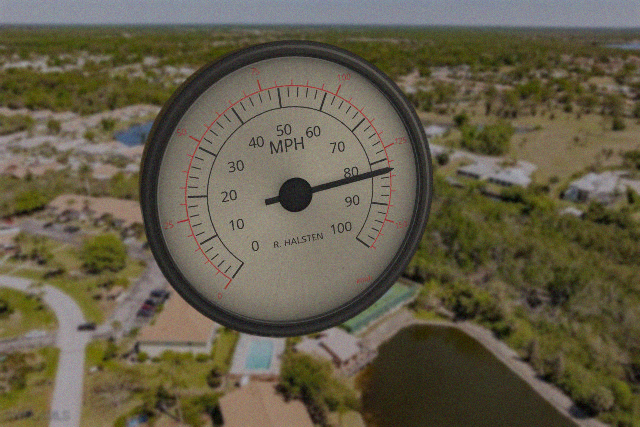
82 mph
